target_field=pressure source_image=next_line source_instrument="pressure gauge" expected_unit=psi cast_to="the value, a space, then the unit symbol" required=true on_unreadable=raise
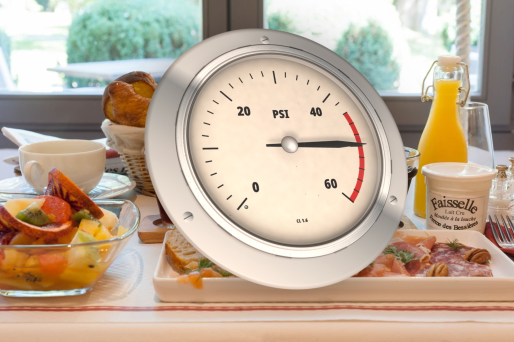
50 psi
